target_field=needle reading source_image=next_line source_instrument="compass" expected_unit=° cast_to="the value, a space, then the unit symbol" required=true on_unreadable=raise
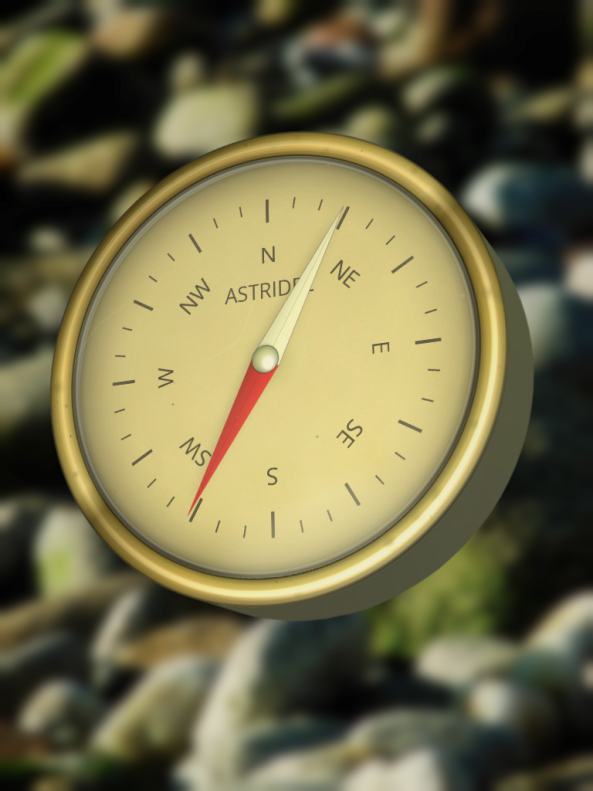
210 °
